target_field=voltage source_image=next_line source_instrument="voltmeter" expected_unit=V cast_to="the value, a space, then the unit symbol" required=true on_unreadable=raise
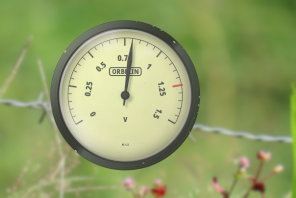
0.8 V
